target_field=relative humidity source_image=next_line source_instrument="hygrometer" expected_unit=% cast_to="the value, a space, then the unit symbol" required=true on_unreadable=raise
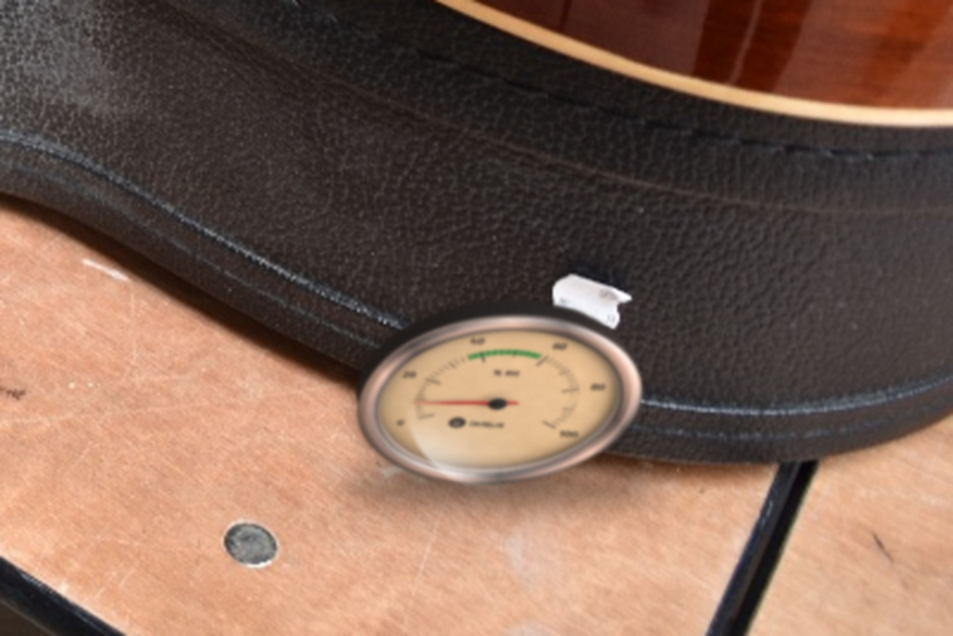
10 %
